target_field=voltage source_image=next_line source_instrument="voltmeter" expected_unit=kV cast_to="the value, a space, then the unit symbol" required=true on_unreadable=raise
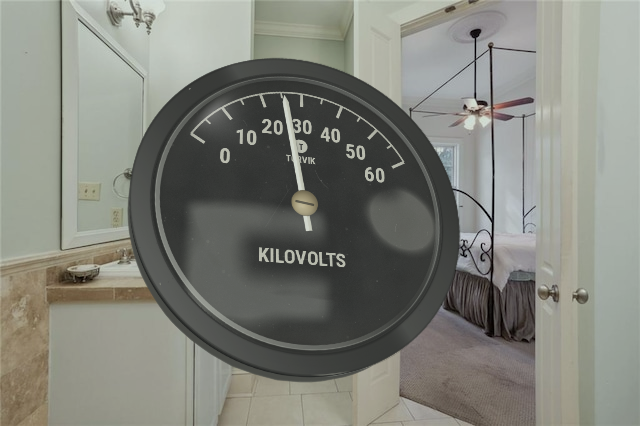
25 kV
